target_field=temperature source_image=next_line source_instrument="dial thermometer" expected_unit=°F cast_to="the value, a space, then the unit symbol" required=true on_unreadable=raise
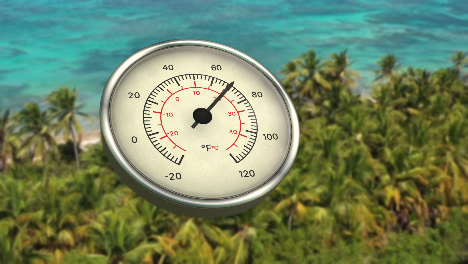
70 °F
